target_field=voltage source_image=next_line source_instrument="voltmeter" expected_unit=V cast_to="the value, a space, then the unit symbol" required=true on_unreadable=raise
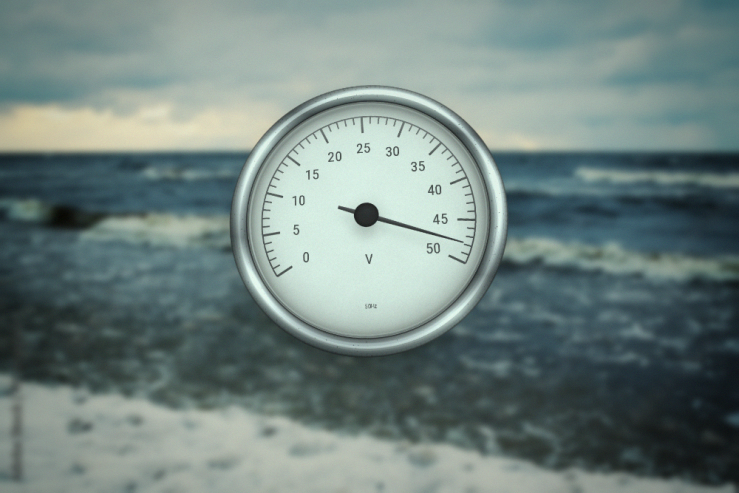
48 V
